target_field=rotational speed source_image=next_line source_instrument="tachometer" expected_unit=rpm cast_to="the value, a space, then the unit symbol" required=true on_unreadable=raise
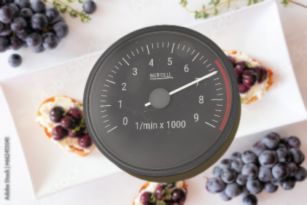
7000 rpm
